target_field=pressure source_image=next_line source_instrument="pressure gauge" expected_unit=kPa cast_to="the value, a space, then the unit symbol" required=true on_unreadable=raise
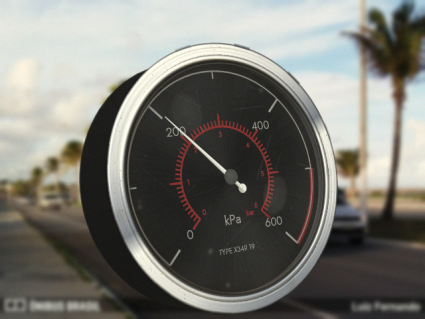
200 kPa
